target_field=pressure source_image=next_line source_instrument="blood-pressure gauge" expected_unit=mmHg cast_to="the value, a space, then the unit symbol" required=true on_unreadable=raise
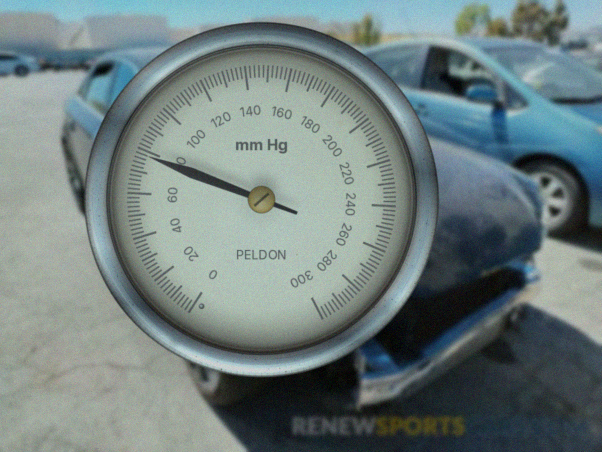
78 mmHg
